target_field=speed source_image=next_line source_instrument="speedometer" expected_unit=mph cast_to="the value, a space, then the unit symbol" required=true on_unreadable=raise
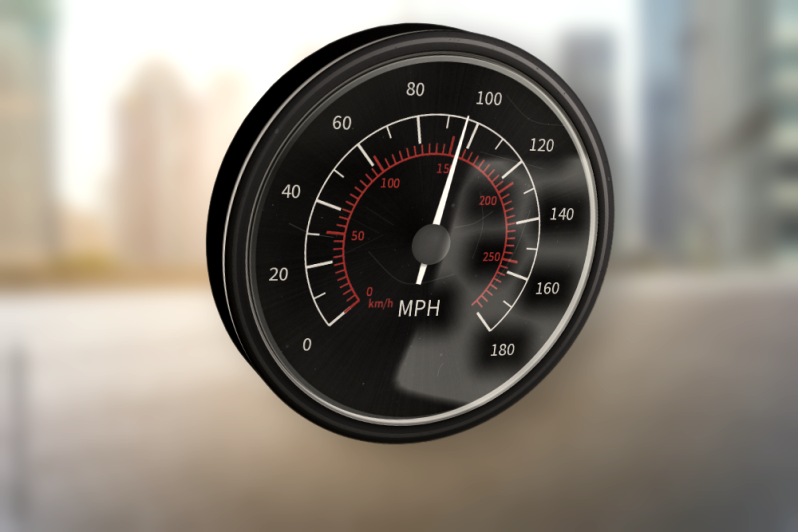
95 mph
